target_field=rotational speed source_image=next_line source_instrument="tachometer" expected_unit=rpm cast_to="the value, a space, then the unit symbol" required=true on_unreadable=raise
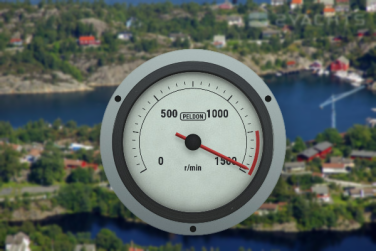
1475 rpm
